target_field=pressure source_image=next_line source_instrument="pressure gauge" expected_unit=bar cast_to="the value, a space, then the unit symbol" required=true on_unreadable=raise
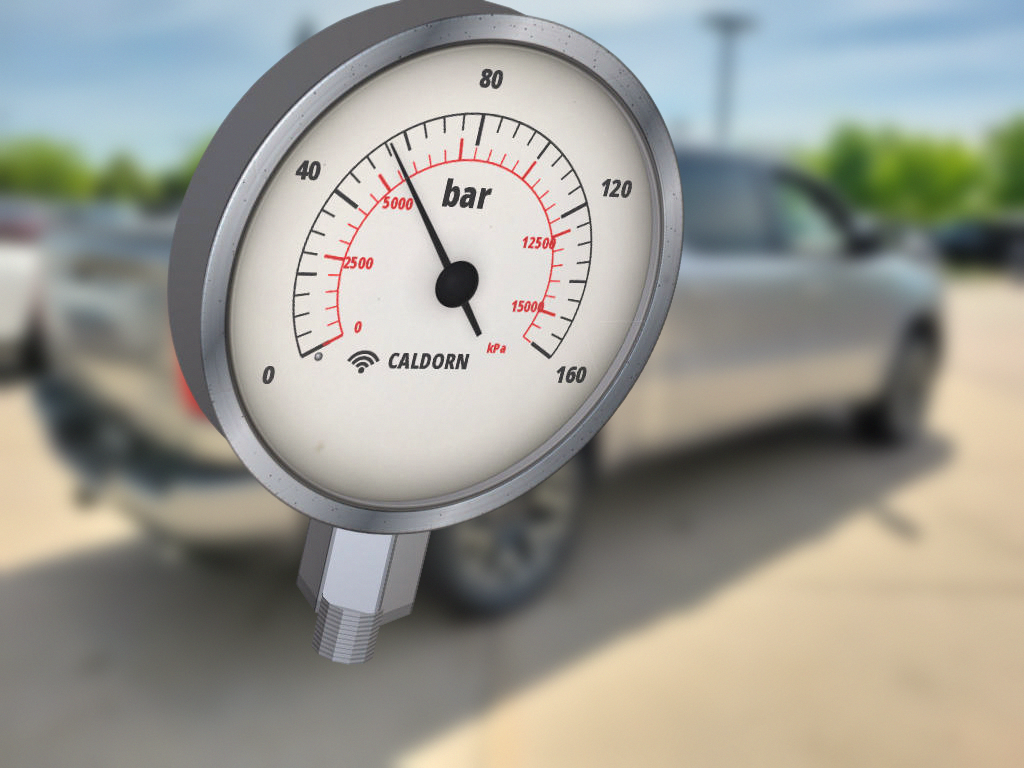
55 bar
